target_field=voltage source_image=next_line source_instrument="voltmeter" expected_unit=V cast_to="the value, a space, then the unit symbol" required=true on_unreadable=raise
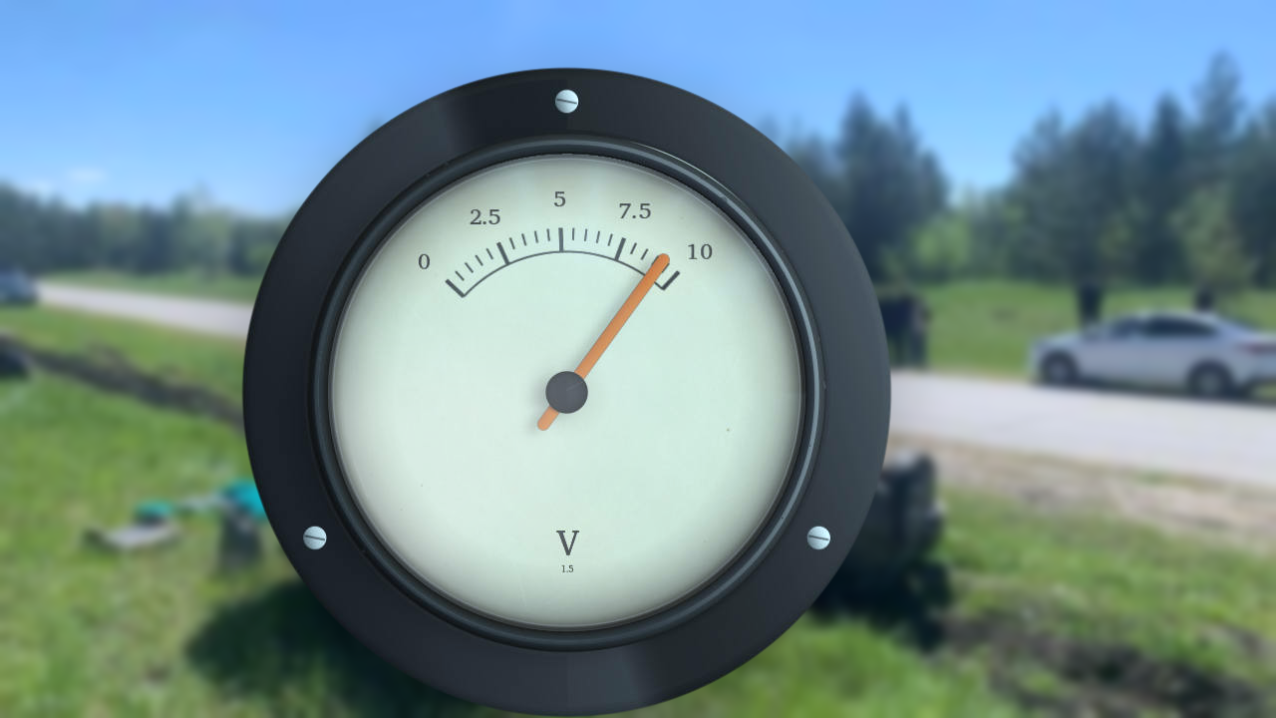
9.25 V
